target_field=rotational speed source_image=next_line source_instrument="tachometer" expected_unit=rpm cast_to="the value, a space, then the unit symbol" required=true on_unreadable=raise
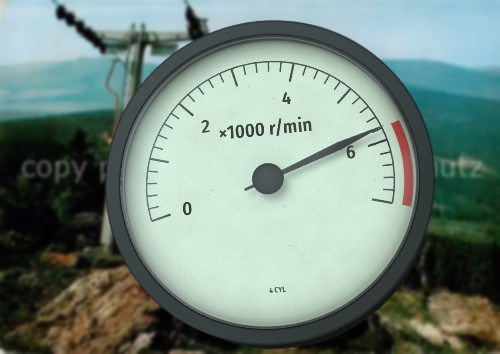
5800 rpm
